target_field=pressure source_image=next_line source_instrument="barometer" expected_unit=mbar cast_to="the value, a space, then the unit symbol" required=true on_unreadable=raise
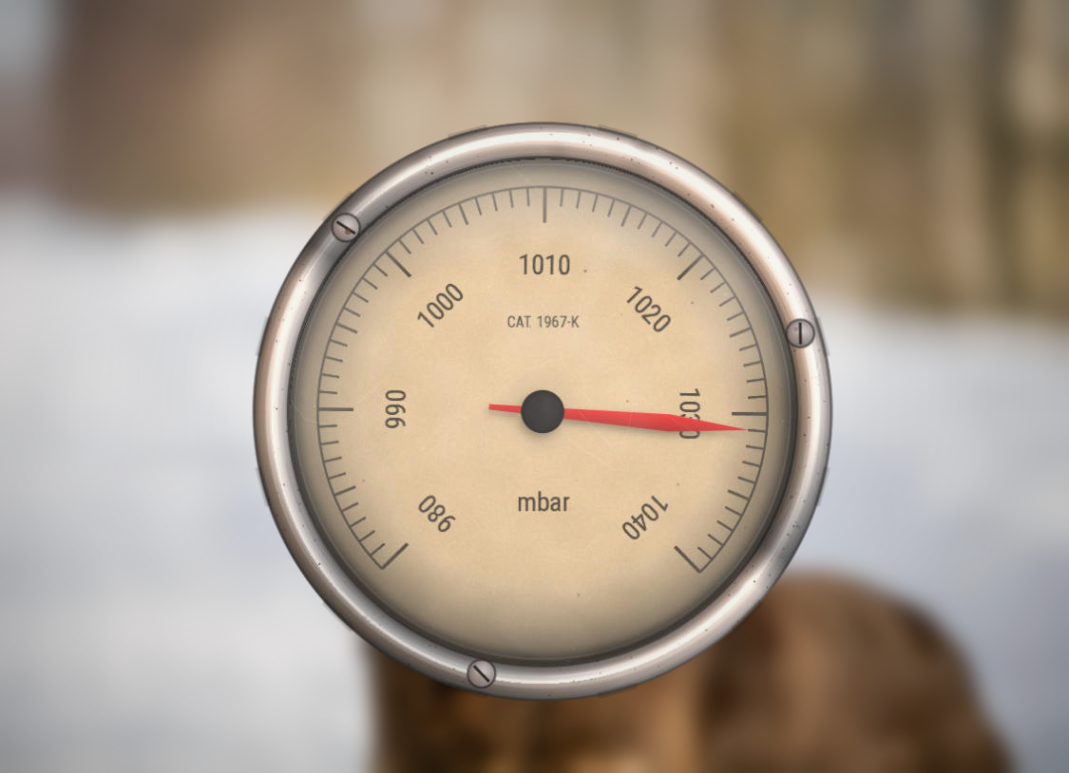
1031 mbar
